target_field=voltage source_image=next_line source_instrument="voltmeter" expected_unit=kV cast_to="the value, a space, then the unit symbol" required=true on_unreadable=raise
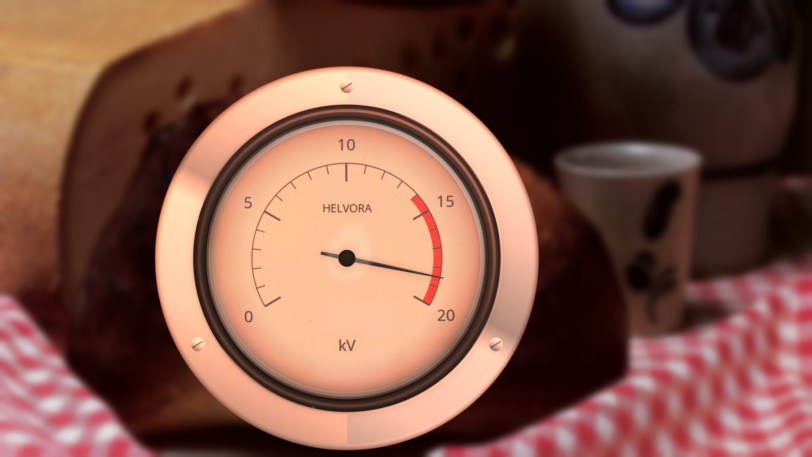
18.5 kV
